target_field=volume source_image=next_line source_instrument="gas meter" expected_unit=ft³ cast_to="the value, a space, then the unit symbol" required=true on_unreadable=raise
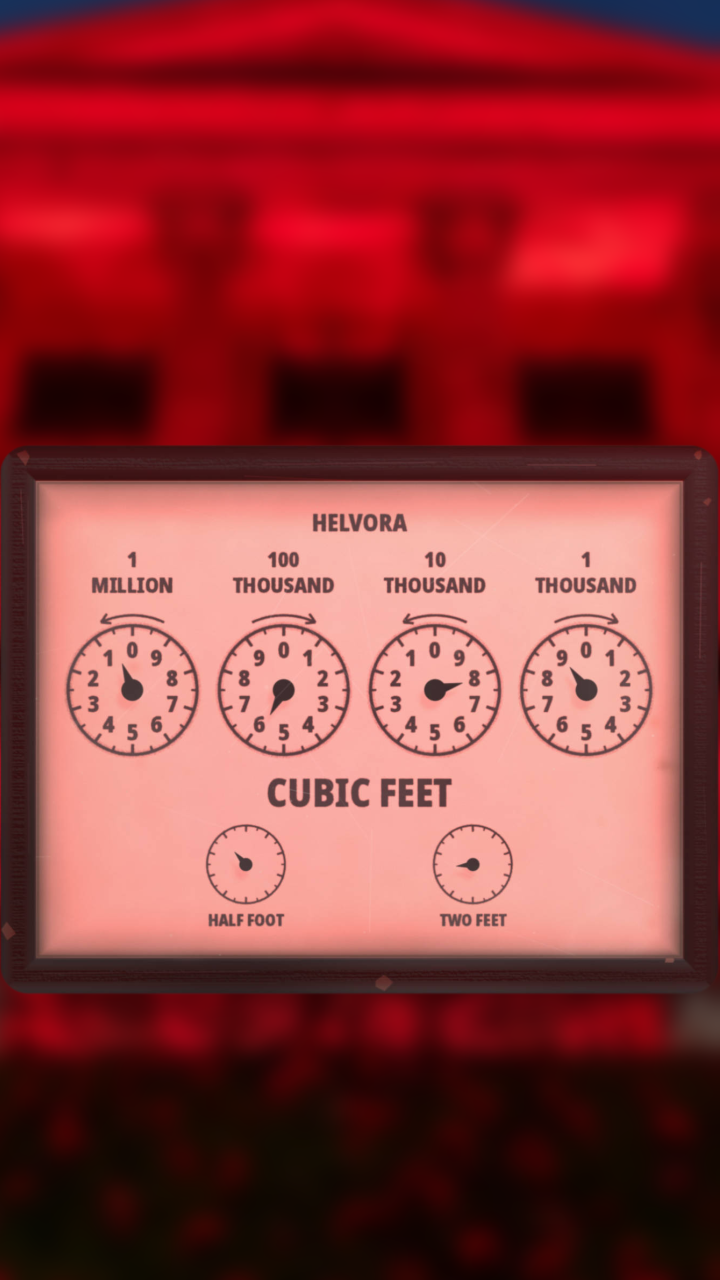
57900 ft³
